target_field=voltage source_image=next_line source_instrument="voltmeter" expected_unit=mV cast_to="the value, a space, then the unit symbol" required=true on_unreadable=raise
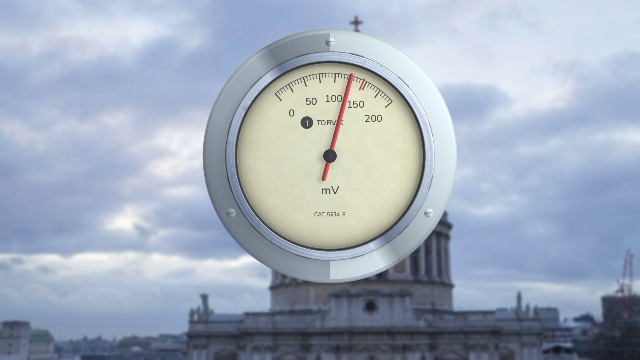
125 mV
